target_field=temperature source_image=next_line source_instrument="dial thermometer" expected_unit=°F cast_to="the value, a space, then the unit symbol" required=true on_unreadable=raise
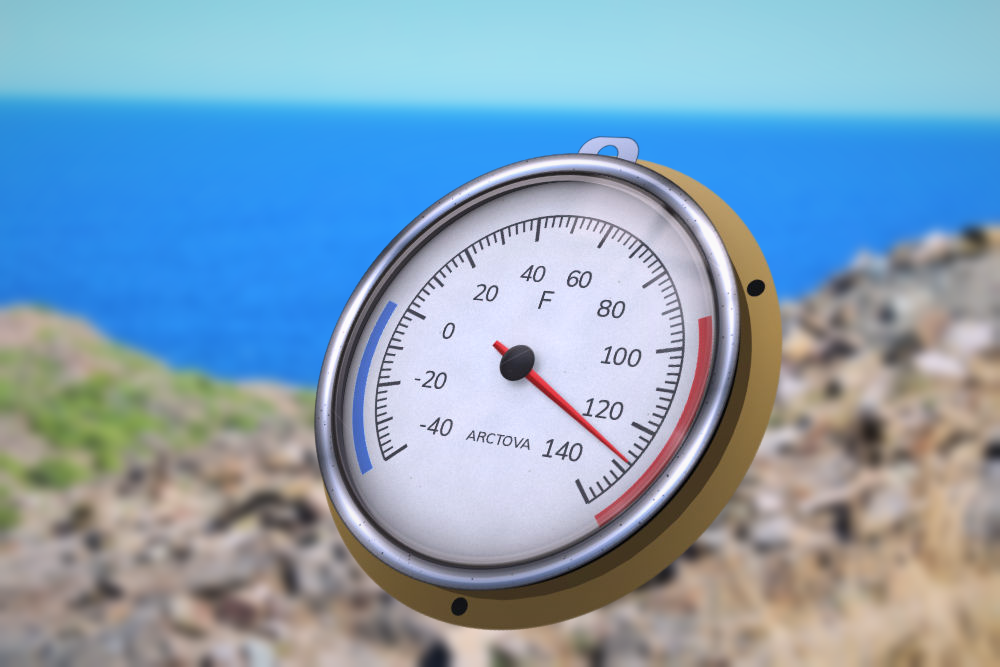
128 °F
